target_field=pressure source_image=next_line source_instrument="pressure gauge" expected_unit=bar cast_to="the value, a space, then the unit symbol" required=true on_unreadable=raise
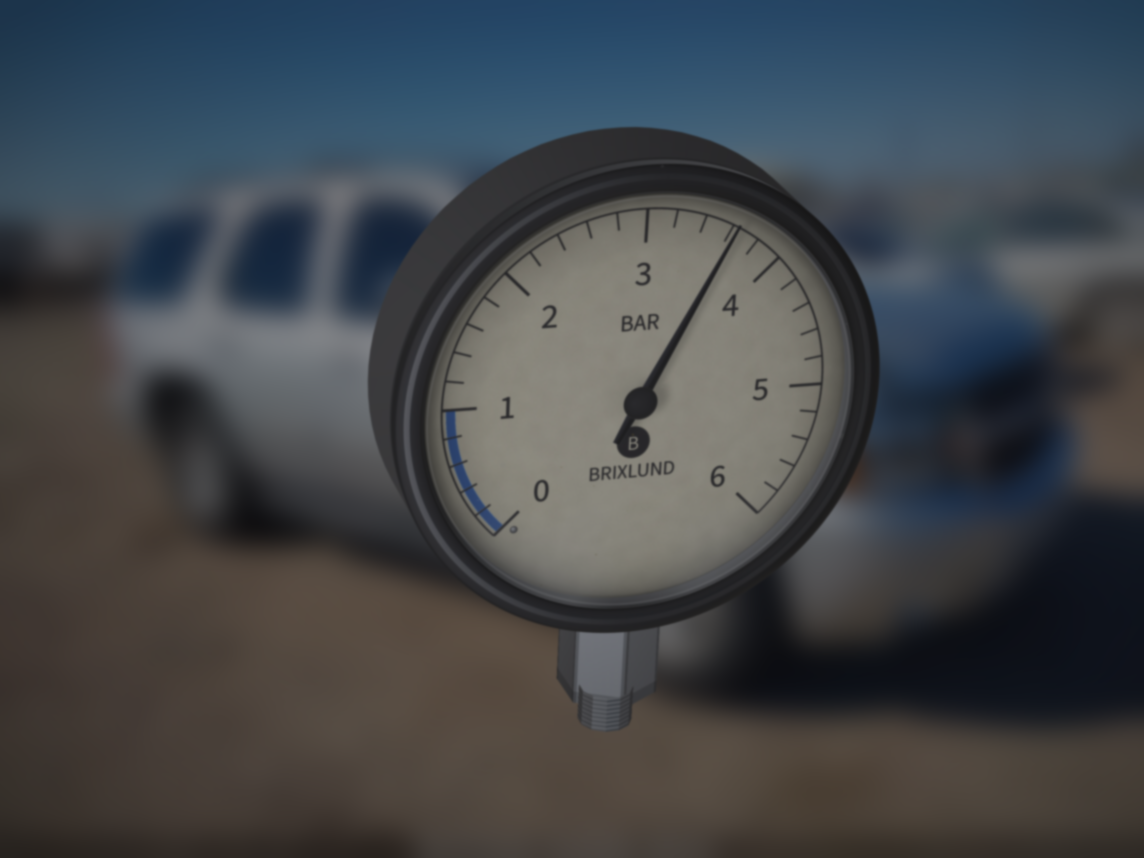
3.6 bar
